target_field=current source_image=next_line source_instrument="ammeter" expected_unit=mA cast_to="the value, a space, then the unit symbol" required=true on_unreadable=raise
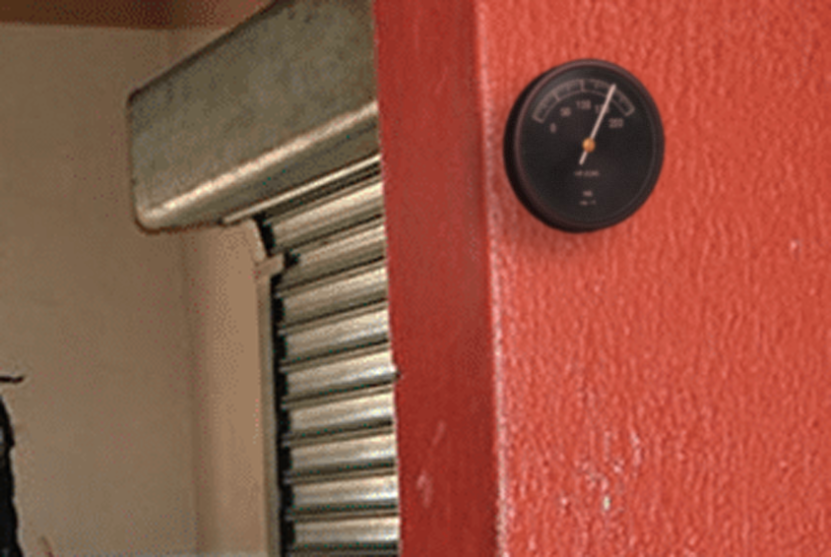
150 mA
